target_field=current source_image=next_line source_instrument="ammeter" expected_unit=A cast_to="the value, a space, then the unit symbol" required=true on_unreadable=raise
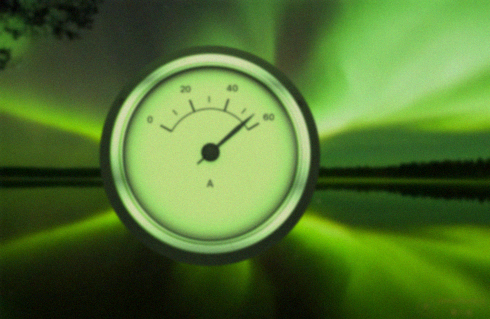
55 A
